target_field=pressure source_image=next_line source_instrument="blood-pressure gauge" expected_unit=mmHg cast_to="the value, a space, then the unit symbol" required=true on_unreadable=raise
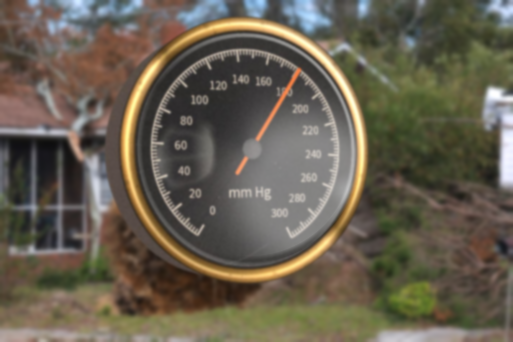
180 mmHg
